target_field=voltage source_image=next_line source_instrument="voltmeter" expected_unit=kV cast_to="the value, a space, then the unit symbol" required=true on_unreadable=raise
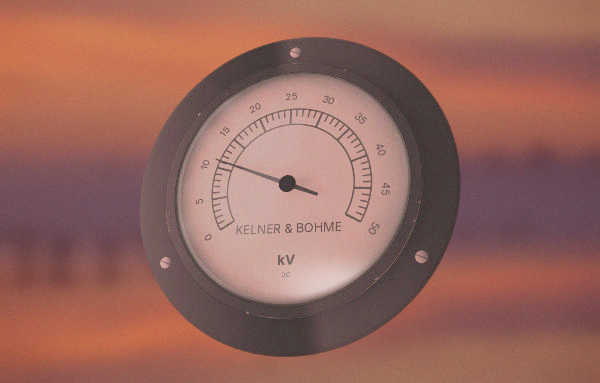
11 kV
